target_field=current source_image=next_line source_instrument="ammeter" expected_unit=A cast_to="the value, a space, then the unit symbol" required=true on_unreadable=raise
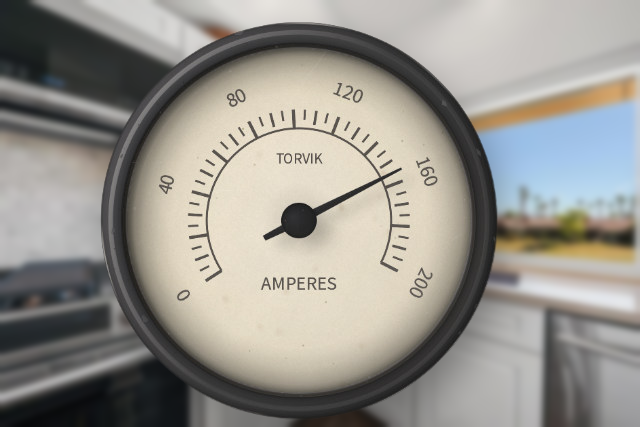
155 A
